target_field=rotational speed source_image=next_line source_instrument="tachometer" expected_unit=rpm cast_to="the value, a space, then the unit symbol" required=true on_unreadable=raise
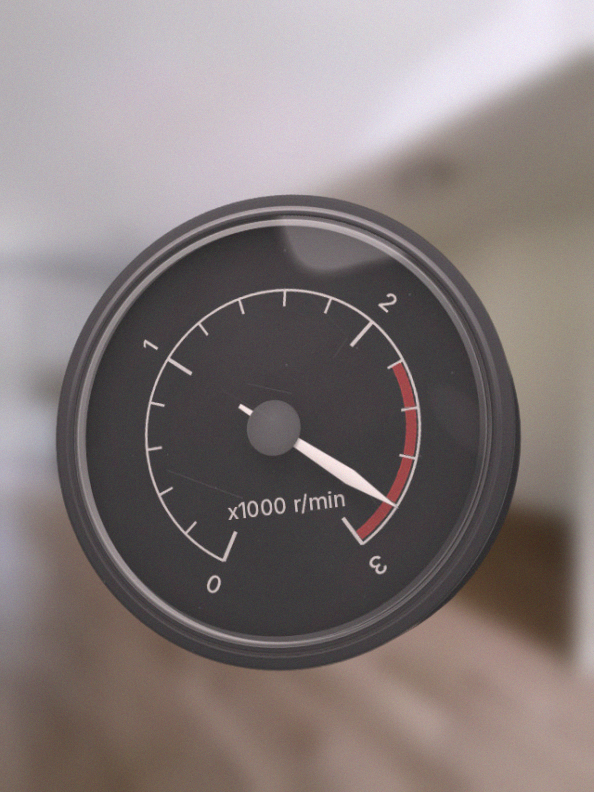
2800 rpm
